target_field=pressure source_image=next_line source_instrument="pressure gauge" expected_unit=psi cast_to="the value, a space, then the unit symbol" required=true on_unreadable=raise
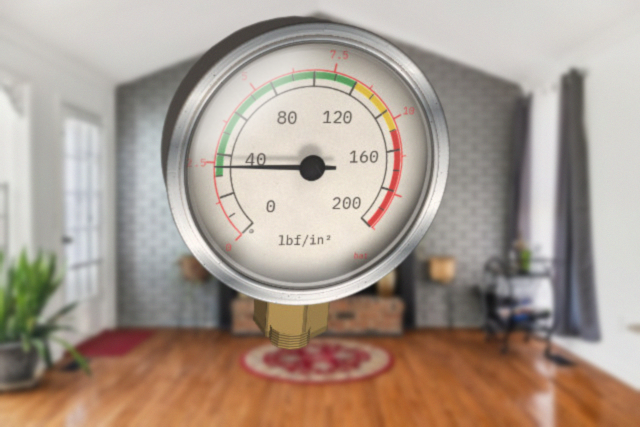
35 psi
